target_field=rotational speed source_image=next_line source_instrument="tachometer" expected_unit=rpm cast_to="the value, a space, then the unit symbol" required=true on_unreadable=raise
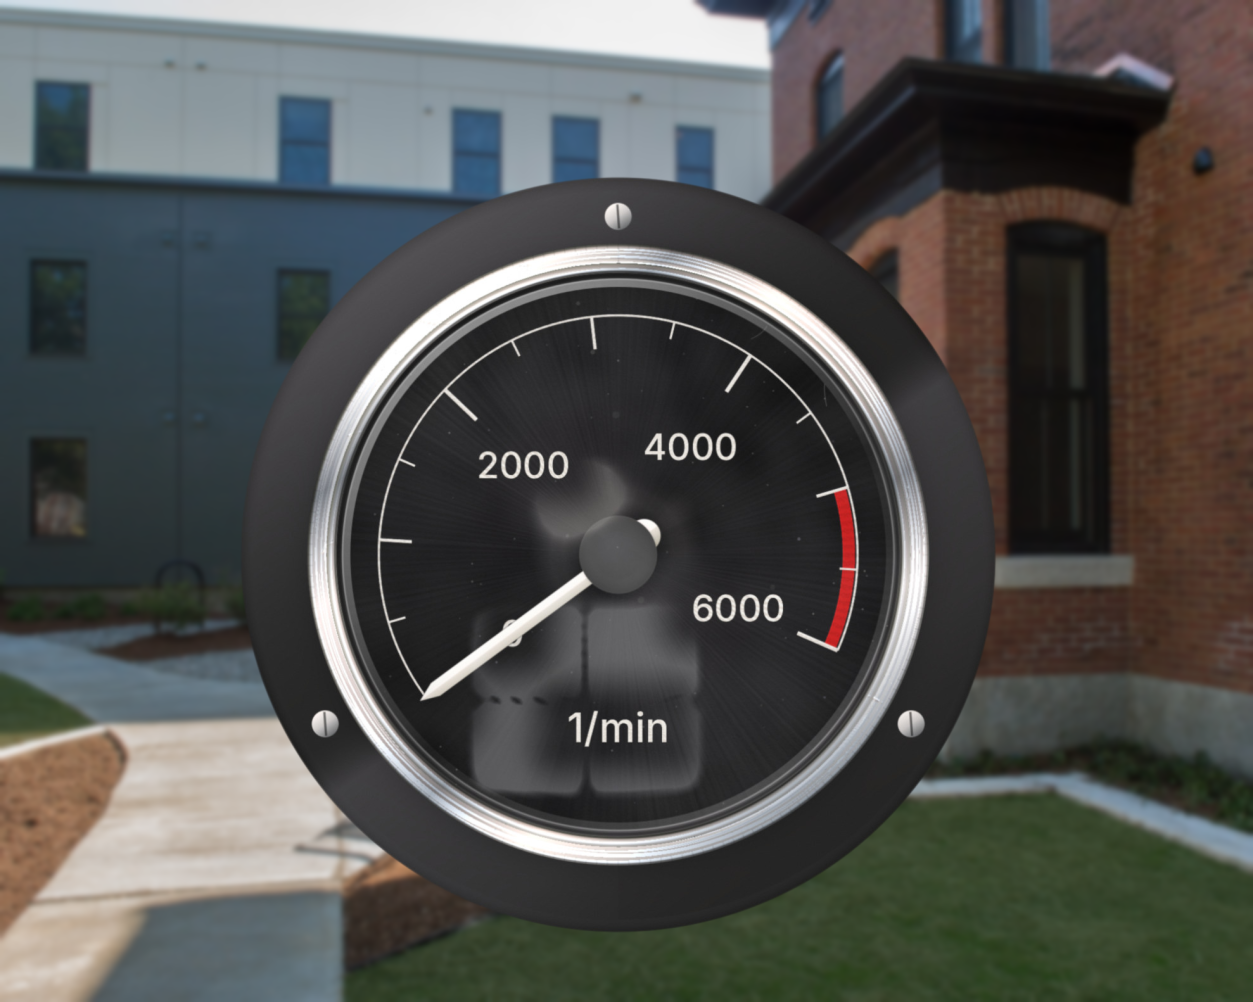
0 rpm
